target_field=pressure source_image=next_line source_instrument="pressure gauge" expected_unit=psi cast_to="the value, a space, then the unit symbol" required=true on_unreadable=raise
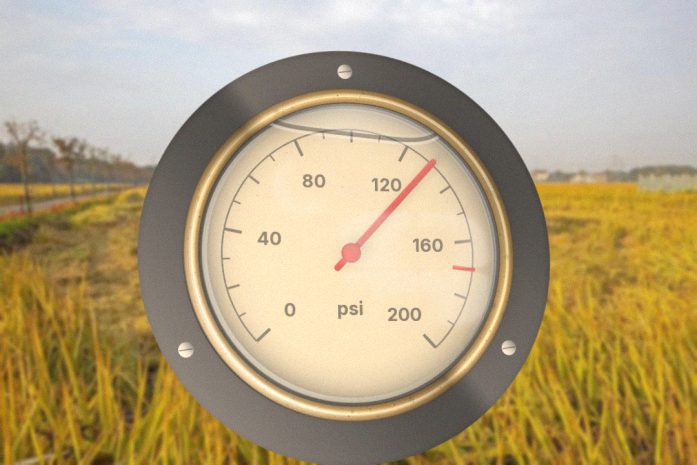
130 psi
